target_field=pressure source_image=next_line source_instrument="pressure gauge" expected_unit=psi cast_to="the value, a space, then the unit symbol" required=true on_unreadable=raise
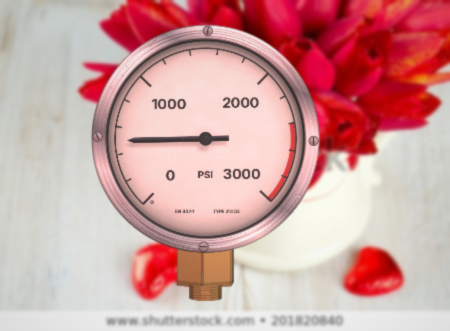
500 psi
